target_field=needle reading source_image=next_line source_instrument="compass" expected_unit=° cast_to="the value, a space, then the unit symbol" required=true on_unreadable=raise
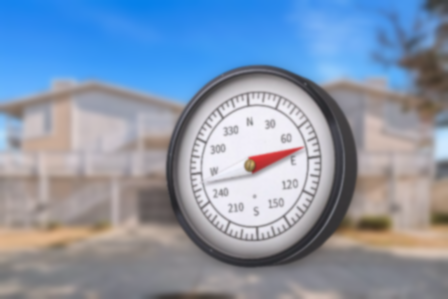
80 °
